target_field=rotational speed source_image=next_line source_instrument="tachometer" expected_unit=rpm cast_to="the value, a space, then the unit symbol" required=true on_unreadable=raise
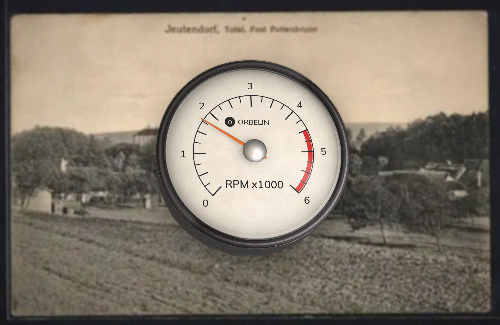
1750 rpm
